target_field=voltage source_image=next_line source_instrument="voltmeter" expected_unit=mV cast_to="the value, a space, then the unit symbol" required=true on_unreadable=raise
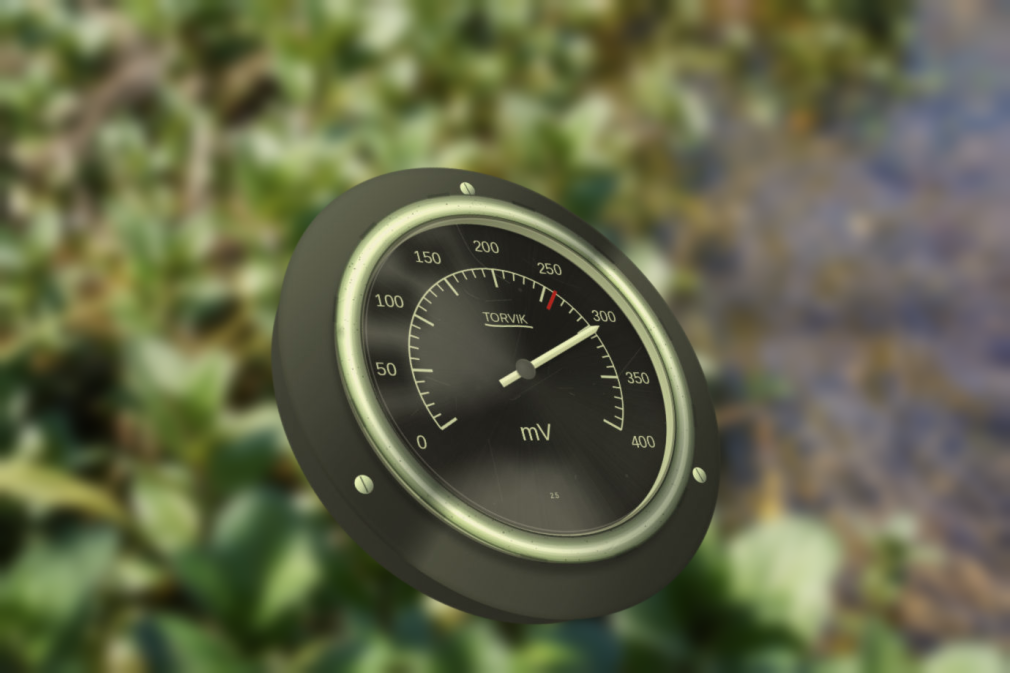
305 mV
